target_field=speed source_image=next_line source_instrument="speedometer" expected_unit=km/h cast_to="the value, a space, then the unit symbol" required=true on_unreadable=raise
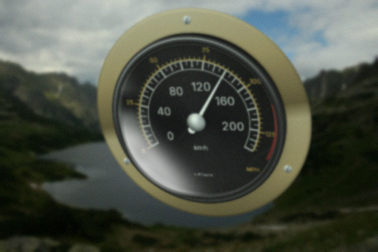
140 km/h
